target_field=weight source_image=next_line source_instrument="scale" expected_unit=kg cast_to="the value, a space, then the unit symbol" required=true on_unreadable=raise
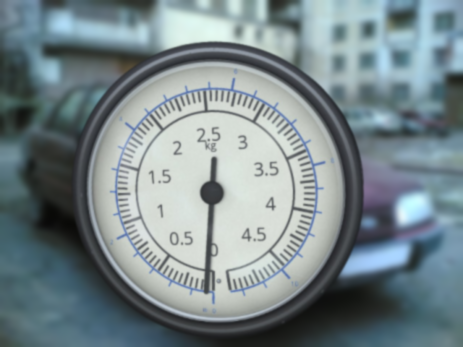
0.05 kg
